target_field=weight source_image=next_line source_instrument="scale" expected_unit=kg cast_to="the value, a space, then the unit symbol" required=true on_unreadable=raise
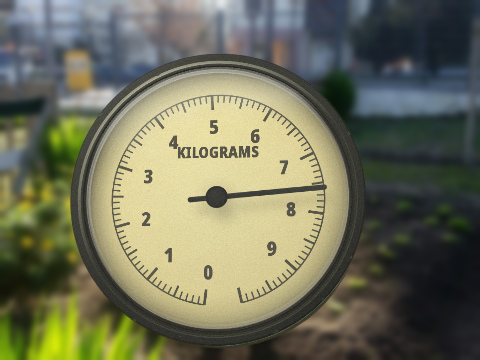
7.6 kg
